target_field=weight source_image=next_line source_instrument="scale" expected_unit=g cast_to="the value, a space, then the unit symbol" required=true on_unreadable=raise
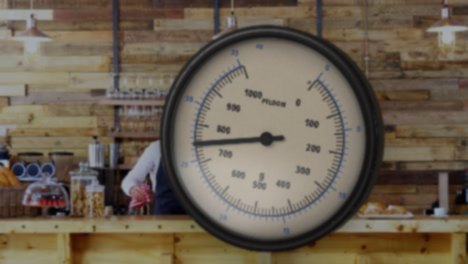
750 g
